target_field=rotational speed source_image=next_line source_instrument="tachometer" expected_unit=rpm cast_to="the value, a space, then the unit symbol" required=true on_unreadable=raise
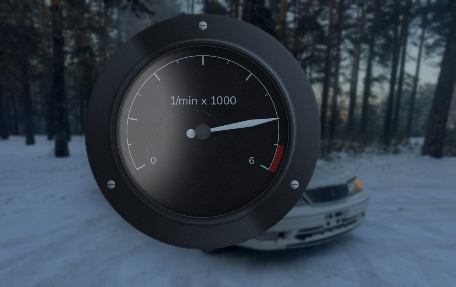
5000 rpm
